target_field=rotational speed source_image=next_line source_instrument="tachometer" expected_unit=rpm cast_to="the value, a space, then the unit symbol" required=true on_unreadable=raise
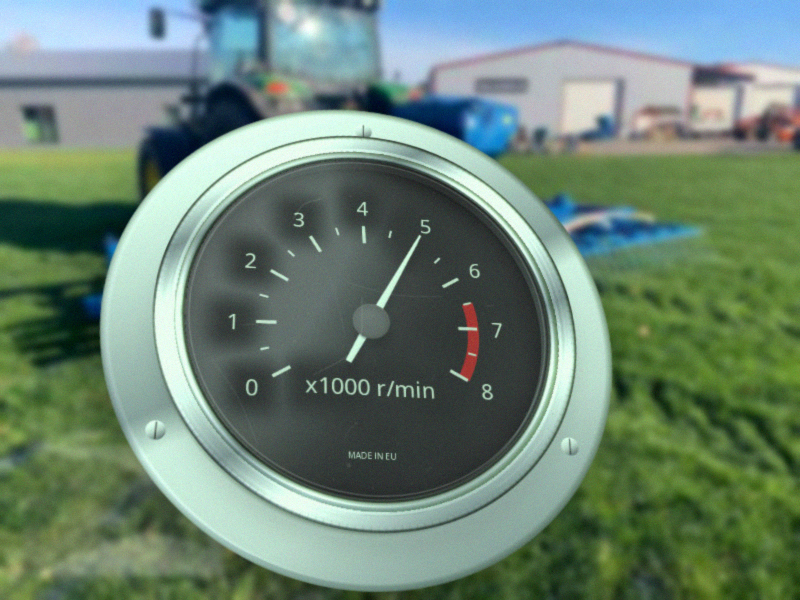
5000 rpm
